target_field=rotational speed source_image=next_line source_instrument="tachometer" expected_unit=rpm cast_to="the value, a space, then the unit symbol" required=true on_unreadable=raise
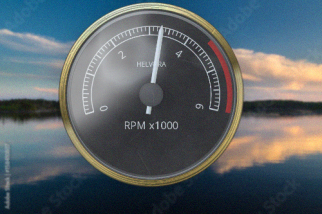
3300 rpm
